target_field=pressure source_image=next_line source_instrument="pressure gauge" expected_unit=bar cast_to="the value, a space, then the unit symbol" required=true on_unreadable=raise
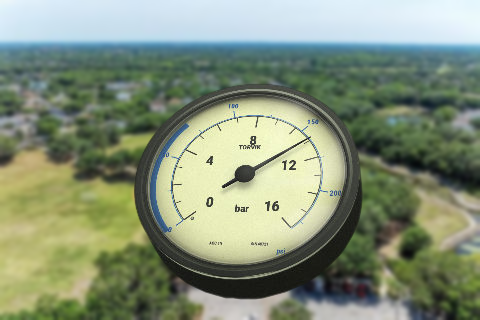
11 bar
